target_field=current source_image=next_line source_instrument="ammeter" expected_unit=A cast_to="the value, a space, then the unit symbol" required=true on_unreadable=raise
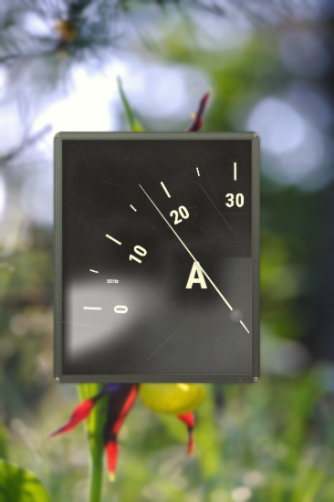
17.5 A
